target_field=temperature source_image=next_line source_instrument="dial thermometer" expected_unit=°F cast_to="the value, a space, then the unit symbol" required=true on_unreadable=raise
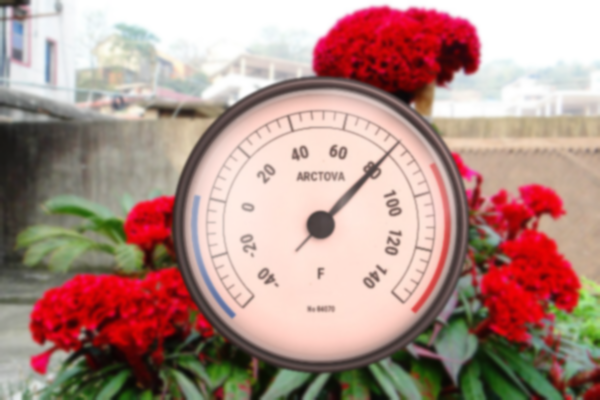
80 °F
